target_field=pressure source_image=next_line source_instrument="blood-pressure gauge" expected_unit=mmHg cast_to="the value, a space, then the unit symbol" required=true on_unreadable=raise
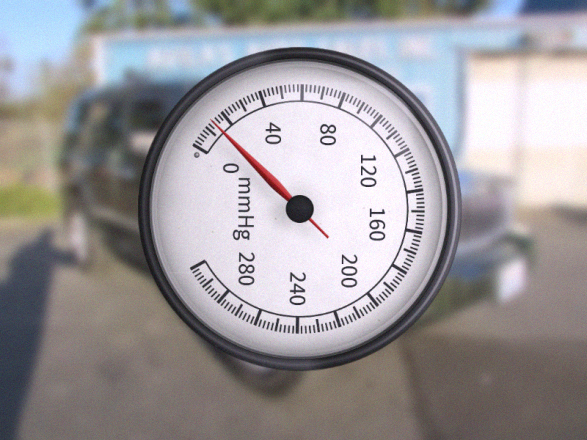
14 mmHg
